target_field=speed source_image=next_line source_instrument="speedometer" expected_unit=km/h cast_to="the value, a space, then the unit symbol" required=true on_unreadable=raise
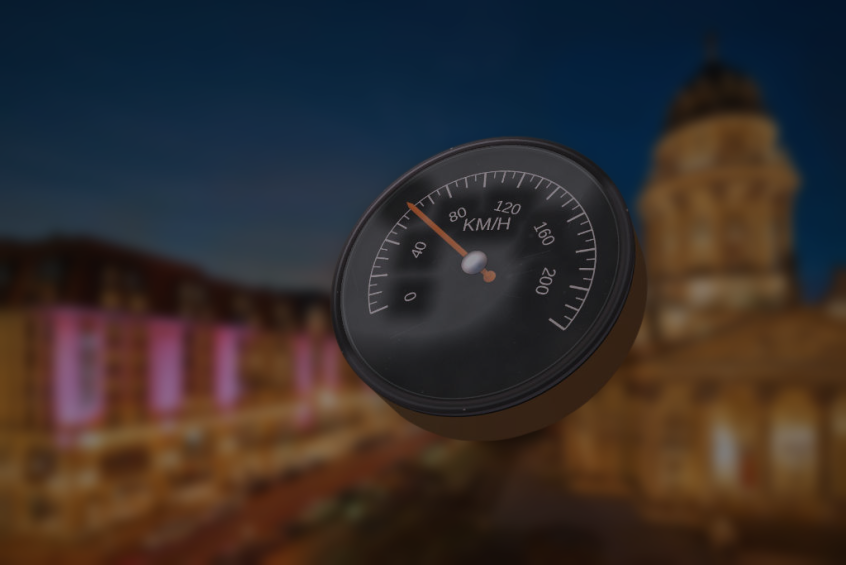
60 km/h
